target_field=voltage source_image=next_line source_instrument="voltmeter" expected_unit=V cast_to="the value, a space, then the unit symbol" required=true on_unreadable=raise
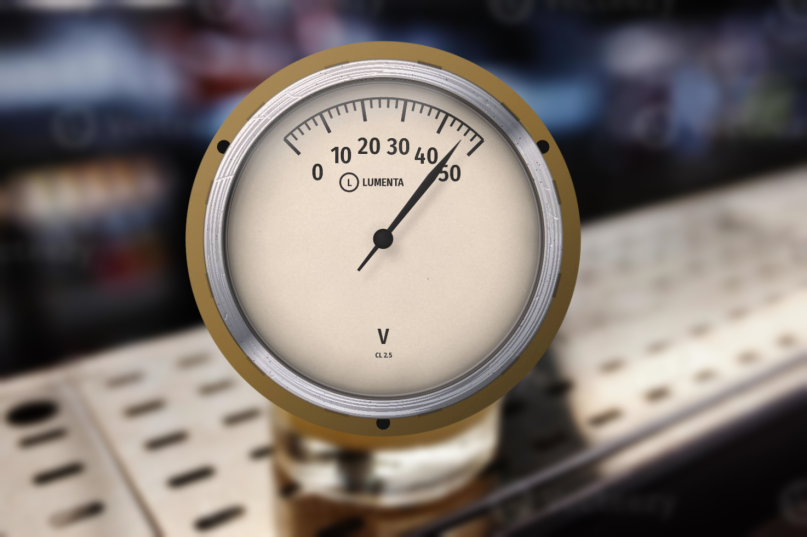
46 V
